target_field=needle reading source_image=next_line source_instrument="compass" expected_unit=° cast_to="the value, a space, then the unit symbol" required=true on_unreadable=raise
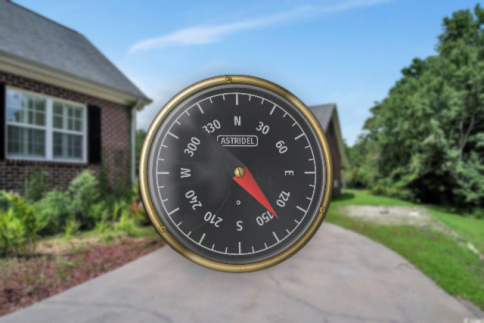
140 °
